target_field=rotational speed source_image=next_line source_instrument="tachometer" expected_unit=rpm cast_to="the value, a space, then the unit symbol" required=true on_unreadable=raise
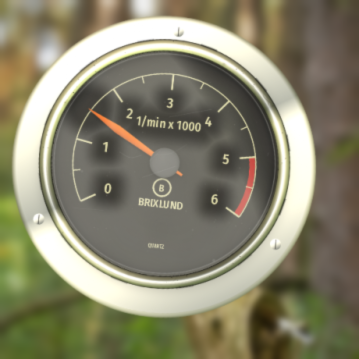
1500 rpm
